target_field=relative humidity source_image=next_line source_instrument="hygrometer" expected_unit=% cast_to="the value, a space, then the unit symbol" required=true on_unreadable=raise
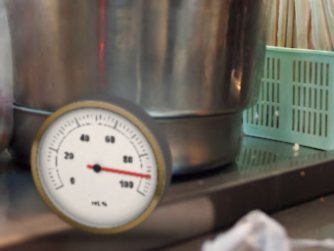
90 %
